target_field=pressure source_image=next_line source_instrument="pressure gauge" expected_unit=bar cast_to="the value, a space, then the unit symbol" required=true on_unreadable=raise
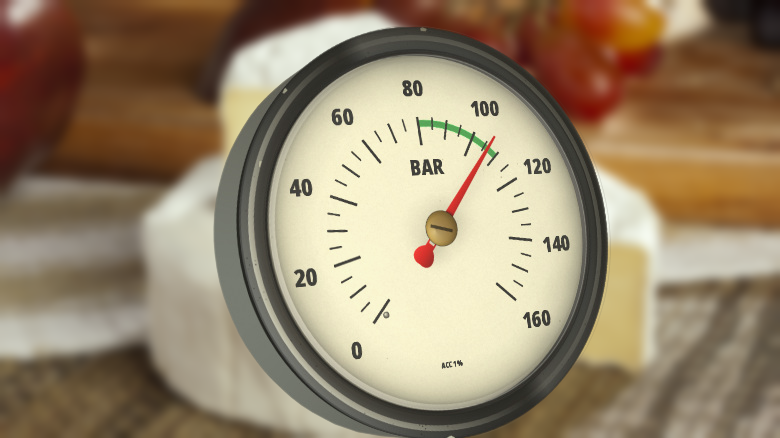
105 bar
